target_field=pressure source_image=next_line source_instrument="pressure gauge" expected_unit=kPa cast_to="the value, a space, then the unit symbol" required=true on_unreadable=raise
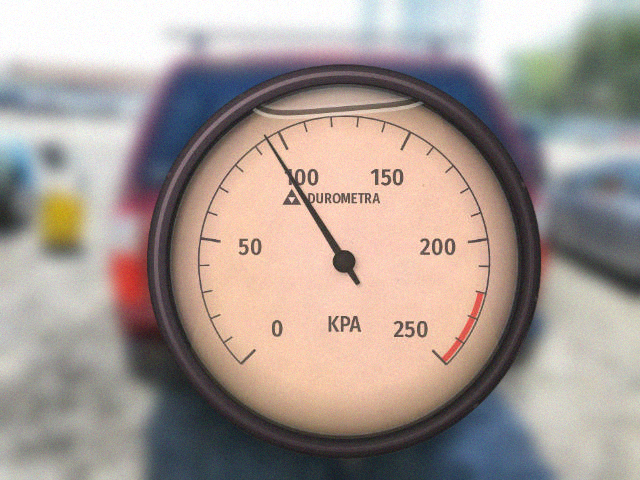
95 kPa
